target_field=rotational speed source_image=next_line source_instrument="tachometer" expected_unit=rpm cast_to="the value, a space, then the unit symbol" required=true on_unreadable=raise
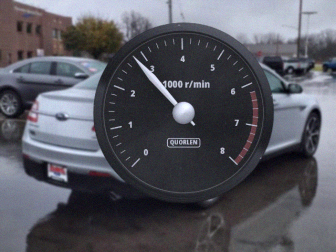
2800 rpm
